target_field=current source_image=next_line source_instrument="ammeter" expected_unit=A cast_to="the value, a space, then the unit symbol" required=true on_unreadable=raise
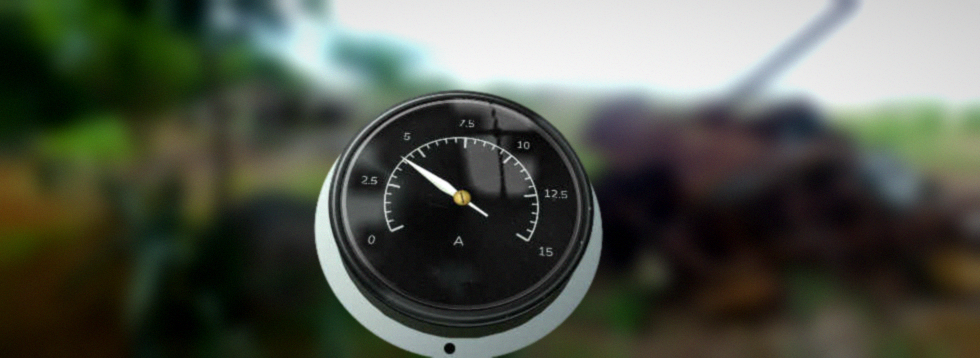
4 A
